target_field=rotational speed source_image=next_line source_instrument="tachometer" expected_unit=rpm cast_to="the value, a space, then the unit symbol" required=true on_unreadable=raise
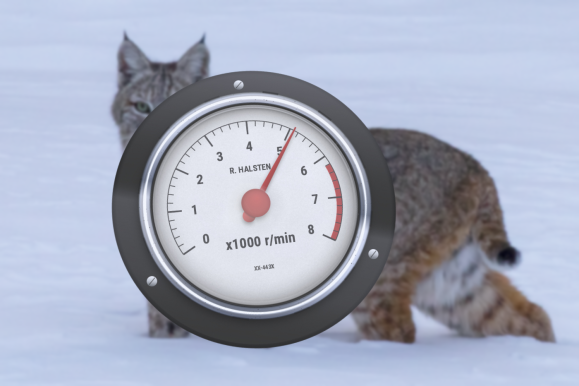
5100 rpm
